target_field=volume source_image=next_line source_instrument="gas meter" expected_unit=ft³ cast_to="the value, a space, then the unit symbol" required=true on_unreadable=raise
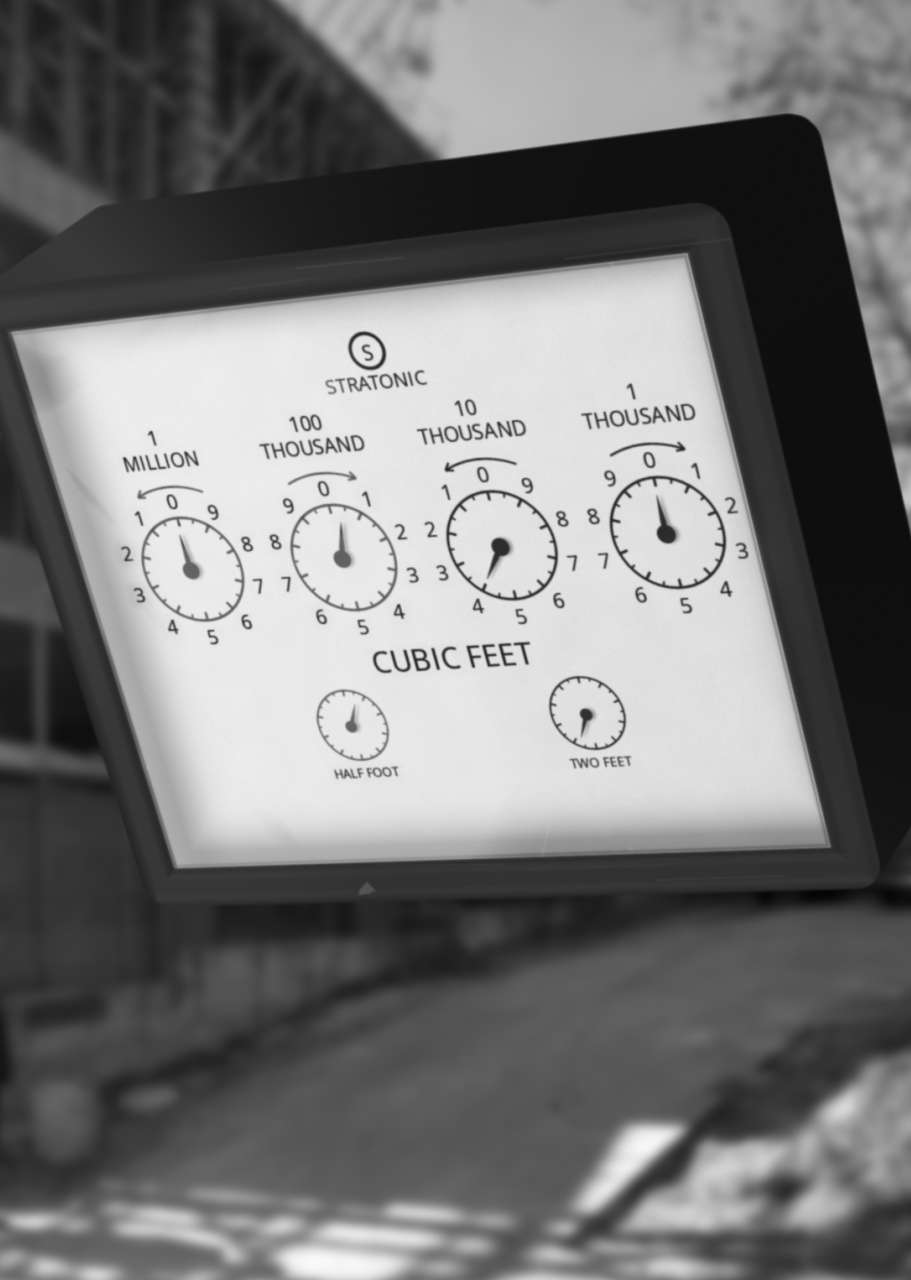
4000 ft³
